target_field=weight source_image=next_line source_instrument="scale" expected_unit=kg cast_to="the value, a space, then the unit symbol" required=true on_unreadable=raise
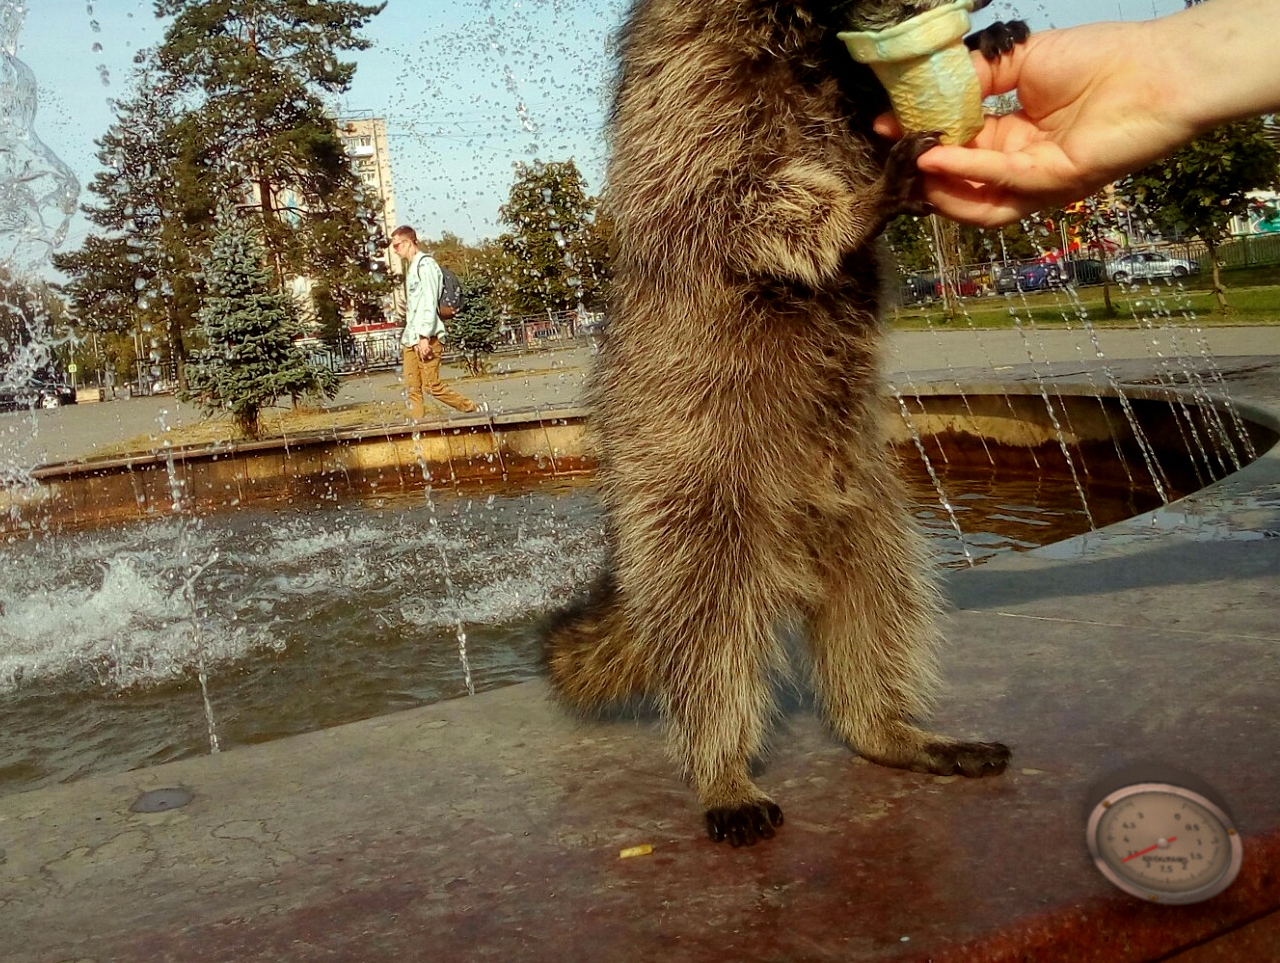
3.5 kg
